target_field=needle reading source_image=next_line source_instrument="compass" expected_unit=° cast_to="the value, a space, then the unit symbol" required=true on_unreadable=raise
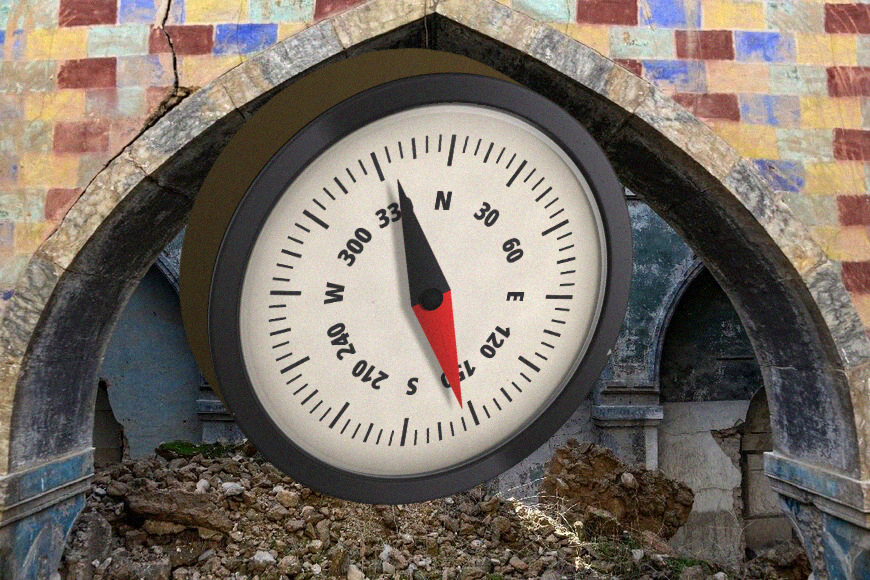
155 °
